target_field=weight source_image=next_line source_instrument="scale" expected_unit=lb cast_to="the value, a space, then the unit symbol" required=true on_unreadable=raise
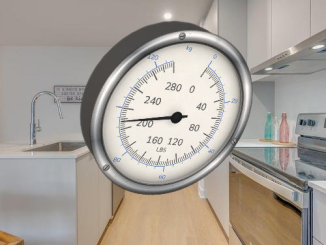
210 lb
